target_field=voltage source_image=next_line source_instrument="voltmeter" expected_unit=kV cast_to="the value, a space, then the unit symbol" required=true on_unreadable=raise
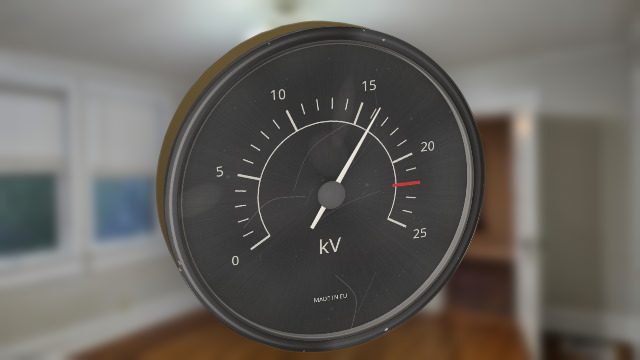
16 kV
